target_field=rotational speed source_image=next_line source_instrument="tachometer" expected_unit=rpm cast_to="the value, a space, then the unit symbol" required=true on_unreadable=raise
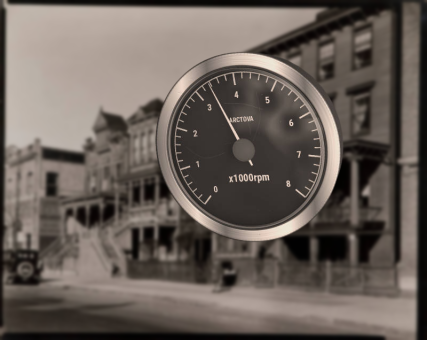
3400 rpm
